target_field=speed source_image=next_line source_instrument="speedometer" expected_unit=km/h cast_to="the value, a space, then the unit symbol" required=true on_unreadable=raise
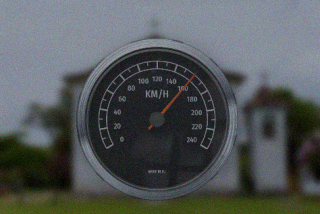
160 km/h
